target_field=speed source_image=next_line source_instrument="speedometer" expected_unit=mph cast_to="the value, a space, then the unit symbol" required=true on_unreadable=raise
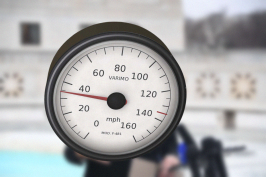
35 mph
